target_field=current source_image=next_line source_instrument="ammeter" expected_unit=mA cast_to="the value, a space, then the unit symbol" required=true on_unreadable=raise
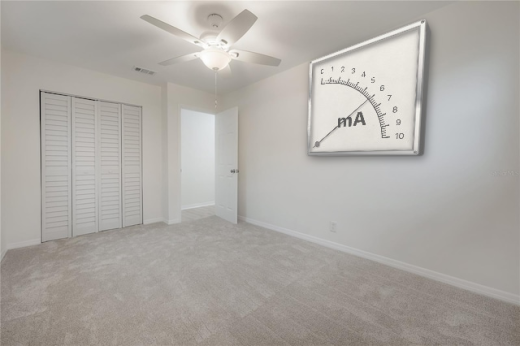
6 mA
